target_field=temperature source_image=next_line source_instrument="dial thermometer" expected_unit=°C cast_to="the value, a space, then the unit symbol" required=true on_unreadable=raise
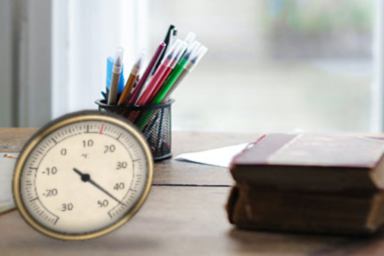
45 °C
